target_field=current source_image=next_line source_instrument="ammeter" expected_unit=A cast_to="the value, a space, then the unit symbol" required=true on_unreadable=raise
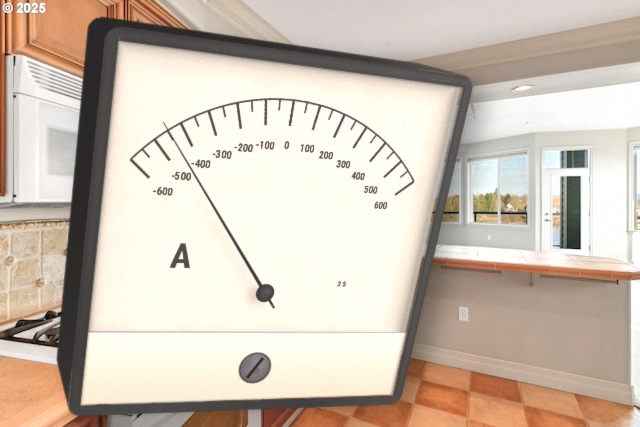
-450 A
